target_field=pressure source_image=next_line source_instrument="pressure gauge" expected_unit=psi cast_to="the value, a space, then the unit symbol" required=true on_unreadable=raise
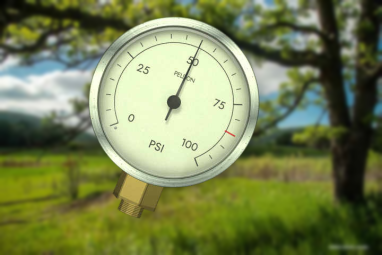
50 psi
